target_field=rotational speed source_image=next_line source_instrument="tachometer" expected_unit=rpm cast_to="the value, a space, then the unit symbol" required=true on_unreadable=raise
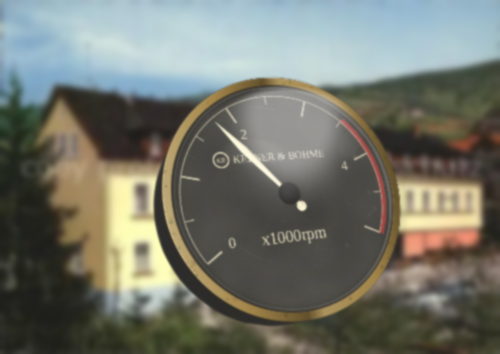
1750 rpm
